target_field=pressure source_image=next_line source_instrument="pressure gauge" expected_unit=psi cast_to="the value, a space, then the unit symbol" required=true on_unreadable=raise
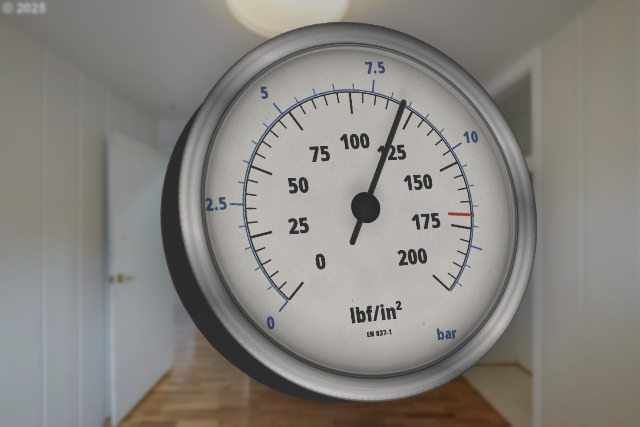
120 psi
